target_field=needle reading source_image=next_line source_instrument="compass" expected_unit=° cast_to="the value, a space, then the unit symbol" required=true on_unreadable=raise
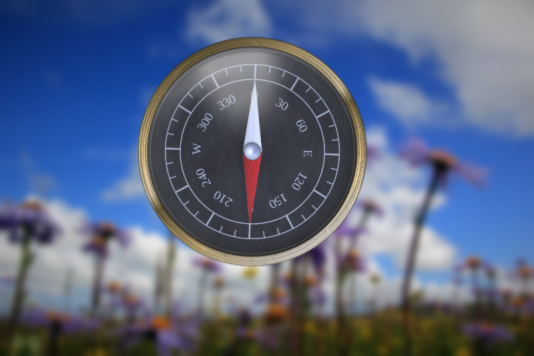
180 °
